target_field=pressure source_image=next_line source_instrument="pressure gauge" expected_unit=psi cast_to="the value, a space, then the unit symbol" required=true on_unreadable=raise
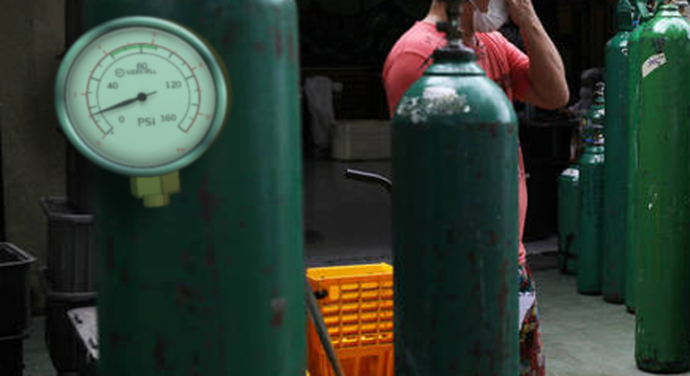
15 psi
